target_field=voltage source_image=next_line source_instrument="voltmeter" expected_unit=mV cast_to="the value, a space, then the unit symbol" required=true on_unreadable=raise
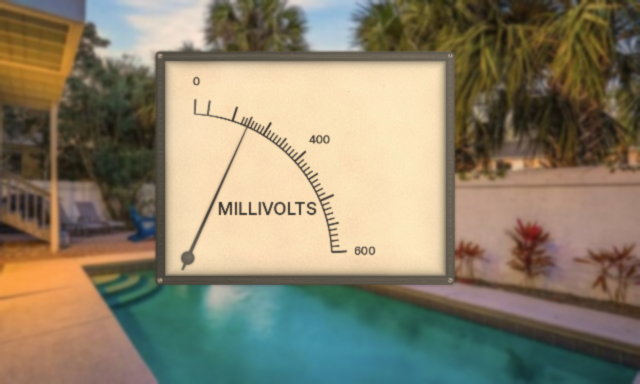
250 mV
